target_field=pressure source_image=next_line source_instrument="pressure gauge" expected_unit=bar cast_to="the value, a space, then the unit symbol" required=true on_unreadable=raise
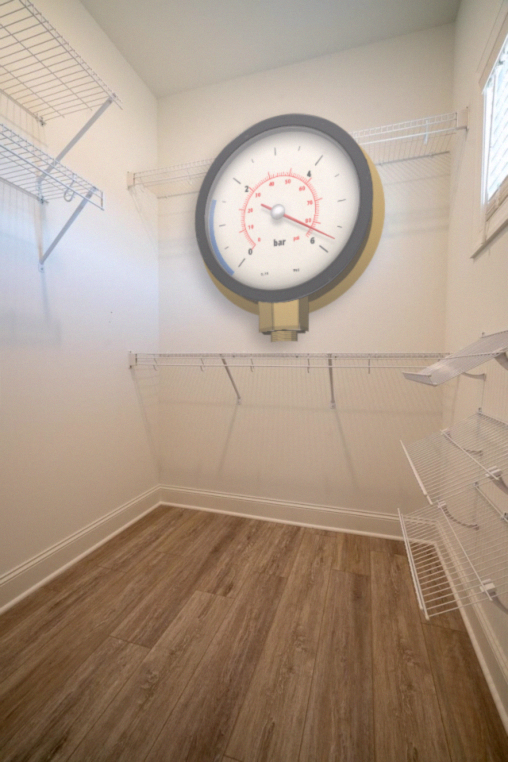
5.75 bar
